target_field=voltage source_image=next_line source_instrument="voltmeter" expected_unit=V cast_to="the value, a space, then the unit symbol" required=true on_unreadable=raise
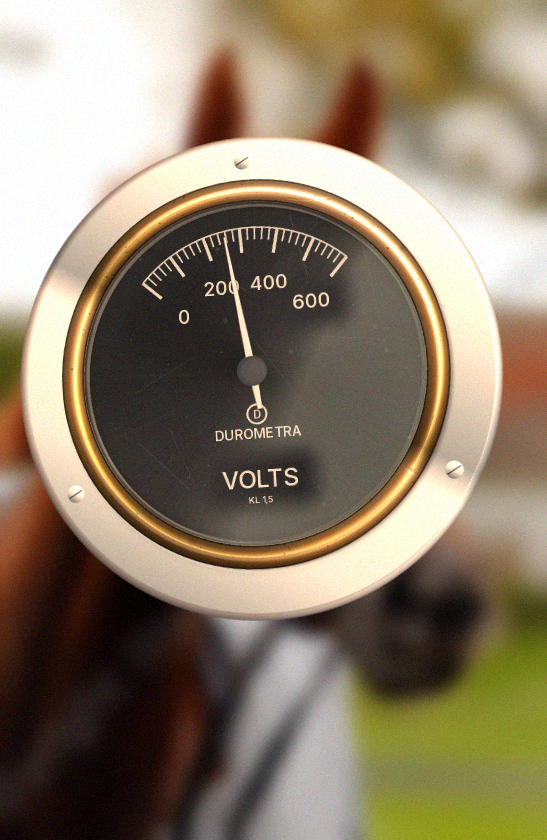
260 V
